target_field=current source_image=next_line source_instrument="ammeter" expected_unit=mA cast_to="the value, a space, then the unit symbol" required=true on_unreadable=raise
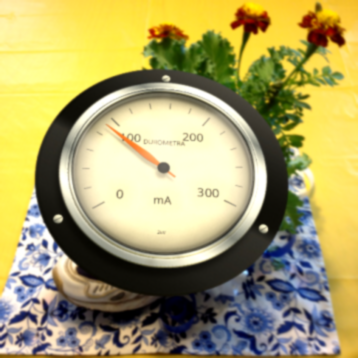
90 mA
